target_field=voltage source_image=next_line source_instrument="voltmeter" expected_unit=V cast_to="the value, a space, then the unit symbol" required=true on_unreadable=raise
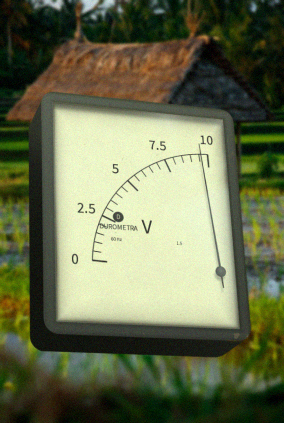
9.5 V
